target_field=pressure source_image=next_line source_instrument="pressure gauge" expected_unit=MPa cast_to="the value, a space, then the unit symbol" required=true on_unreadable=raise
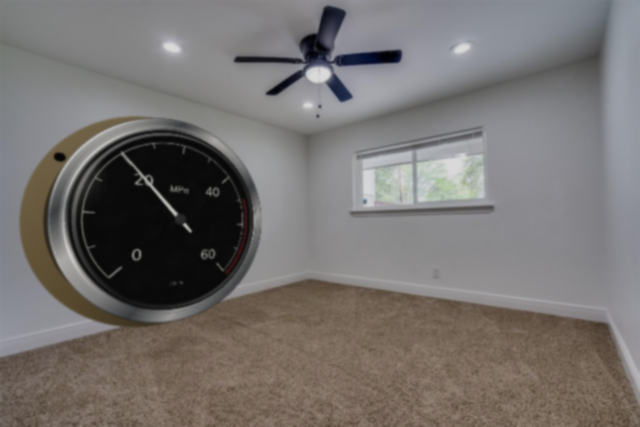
20 MPa
